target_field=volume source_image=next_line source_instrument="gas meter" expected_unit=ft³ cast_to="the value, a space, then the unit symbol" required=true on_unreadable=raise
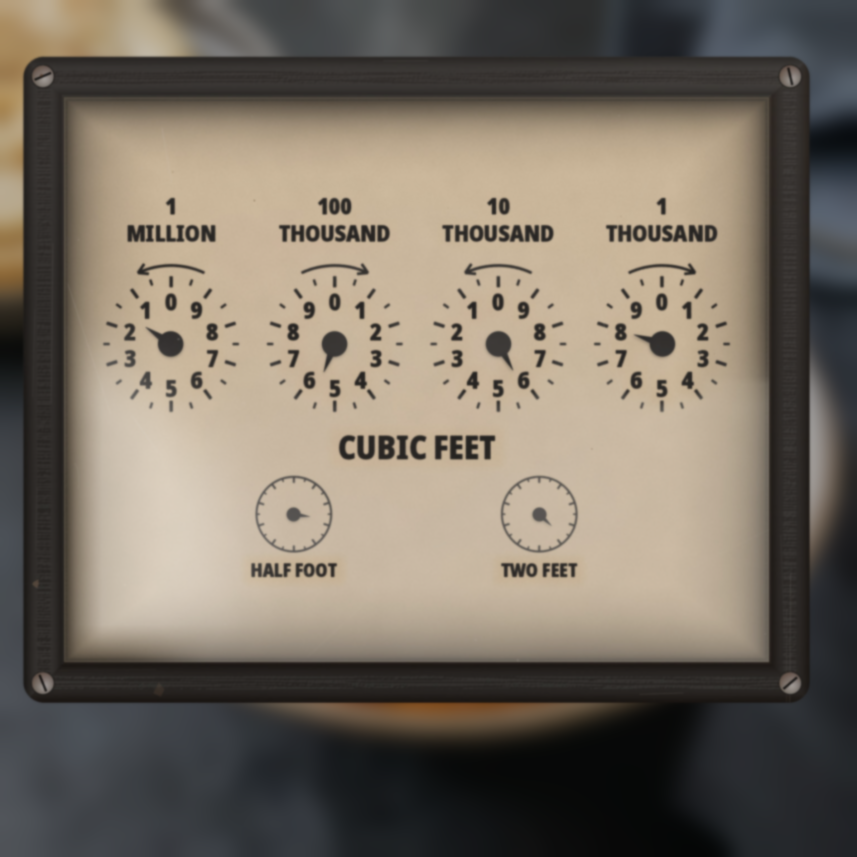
155800 ft³
